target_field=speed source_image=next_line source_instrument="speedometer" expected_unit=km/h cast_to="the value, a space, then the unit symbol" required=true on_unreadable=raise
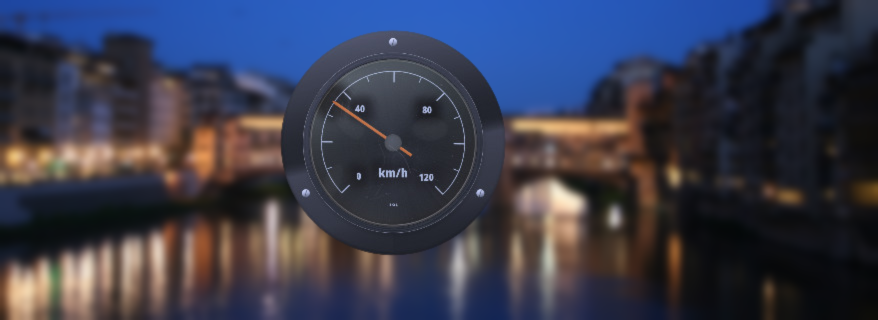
35 km/h
